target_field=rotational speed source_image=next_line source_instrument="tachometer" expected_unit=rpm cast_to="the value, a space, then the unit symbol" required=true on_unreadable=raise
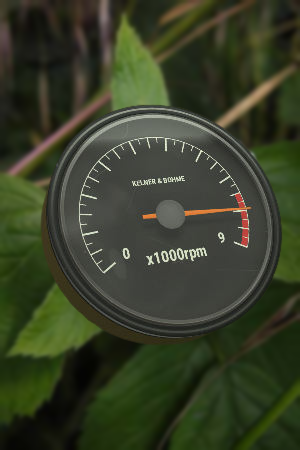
8000 rpm
